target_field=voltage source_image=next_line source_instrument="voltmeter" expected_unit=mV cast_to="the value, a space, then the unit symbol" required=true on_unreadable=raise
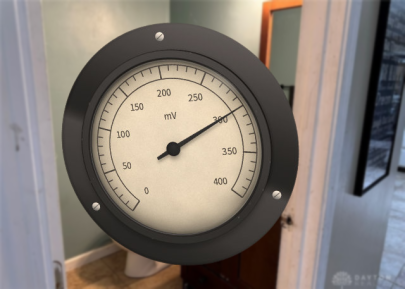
300 mV
